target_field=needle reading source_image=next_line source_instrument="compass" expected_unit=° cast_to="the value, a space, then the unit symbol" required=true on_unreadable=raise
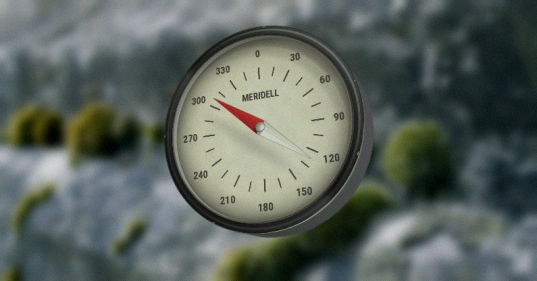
307.5 °
